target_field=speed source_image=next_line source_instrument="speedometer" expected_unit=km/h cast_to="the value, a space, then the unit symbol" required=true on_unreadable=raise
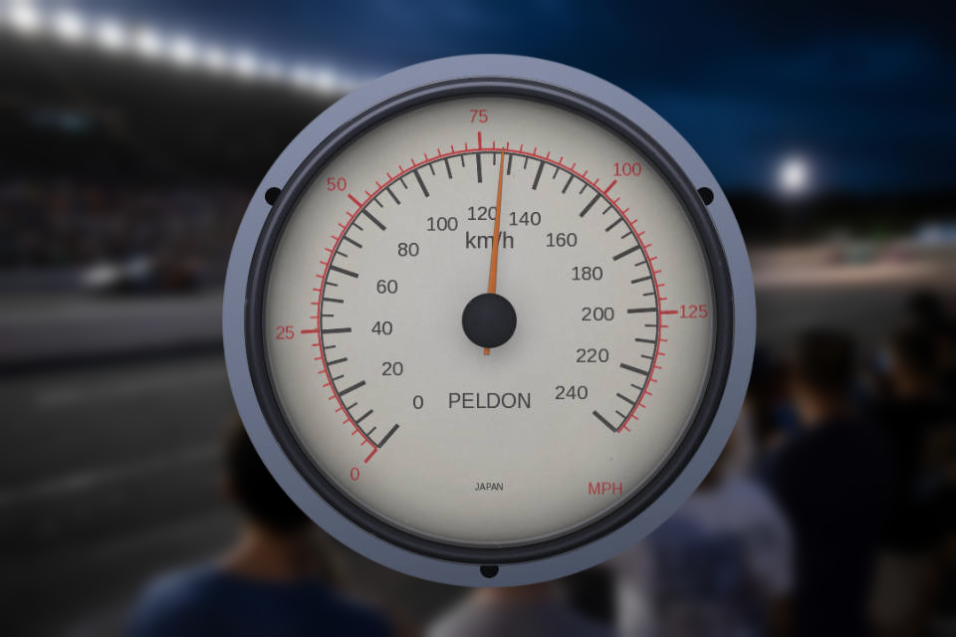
127.5 km/h
